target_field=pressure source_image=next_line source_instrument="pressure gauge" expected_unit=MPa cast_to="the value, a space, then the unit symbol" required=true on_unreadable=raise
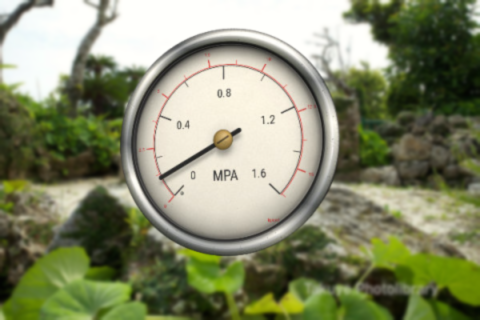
0.1 MPa
